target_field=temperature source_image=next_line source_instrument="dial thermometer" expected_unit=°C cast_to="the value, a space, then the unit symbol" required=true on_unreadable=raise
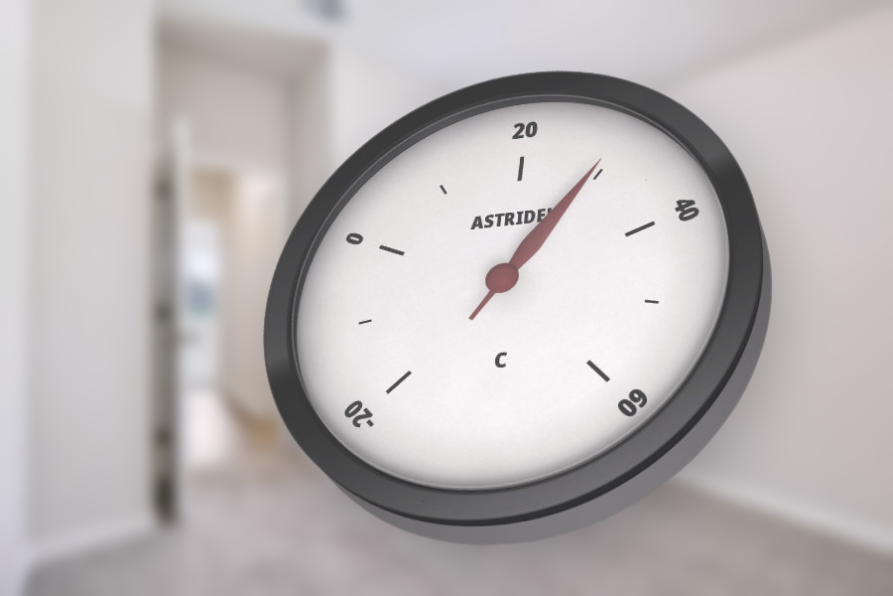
30 °C
